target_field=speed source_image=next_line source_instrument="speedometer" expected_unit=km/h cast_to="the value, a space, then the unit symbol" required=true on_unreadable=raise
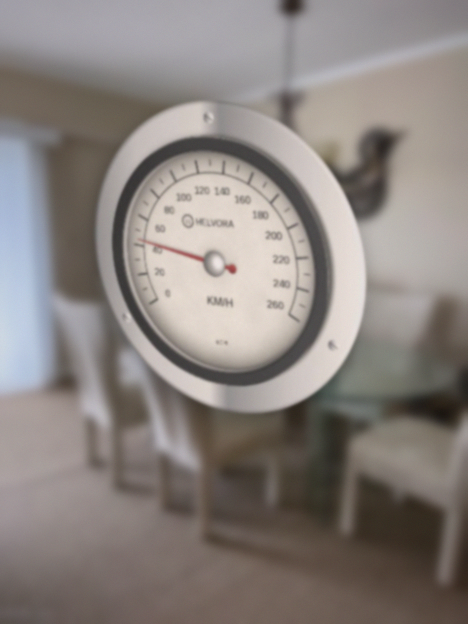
45 km/h
